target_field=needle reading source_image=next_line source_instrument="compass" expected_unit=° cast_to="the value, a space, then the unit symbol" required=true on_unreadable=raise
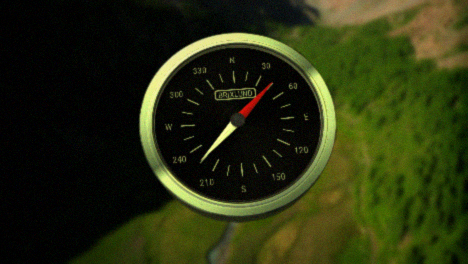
45 °
